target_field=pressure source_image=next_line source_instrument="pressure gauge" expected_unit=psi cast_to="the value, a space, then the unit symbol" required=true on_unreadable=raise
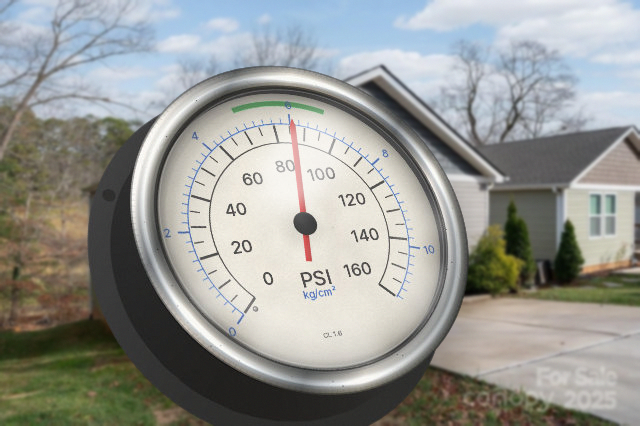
85 psi
